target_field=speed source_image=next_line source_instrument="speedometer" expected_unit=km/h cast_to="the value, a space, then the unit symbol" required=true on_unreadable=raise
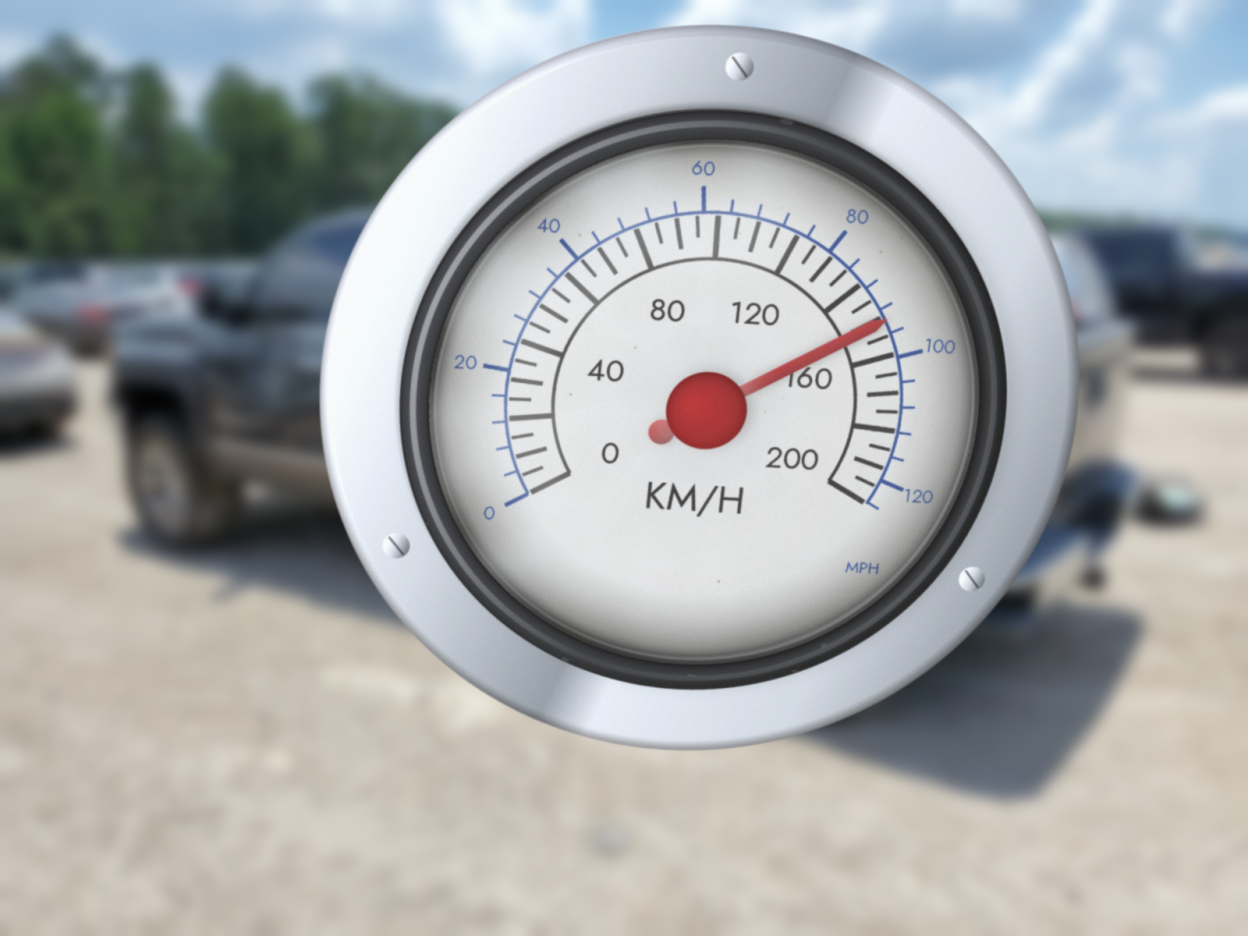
150 km/h
